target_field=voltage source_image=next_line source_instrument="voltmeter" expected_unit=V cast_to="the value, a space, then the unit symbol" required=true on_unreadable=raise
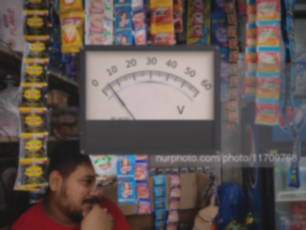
5 V
